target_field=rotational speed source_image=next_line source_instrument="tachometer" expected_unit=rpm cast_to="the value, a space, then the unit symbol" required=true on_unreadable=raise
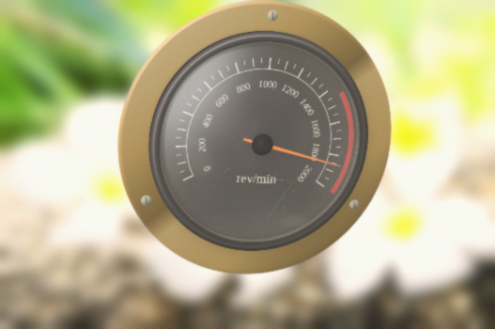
1850 rpm
